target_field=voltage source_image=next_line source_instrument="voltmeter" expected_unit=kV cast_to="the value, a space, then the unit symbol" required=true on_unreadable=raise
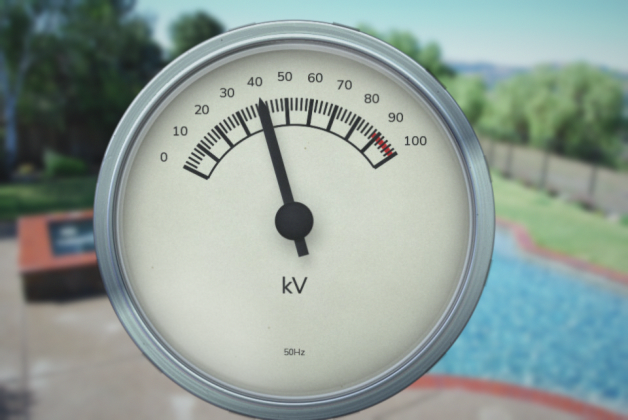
40 kV
